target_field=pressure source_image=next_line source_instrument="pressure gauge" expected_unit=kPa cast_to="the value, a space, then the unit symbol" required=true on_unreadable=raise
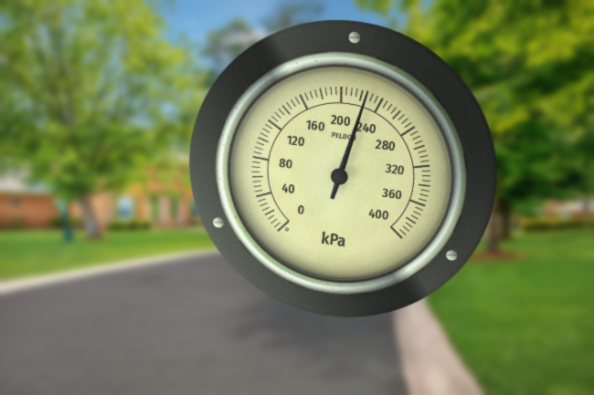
225 kPa
